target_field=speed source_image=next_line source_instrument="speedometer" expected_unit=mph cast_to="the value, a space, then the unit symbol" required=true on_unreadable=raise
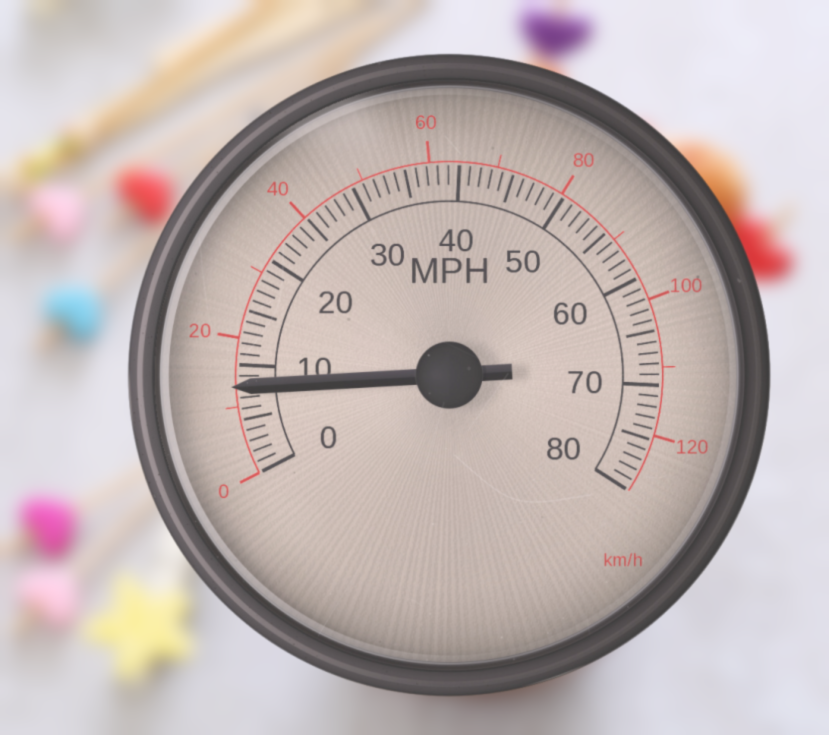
8 mph
